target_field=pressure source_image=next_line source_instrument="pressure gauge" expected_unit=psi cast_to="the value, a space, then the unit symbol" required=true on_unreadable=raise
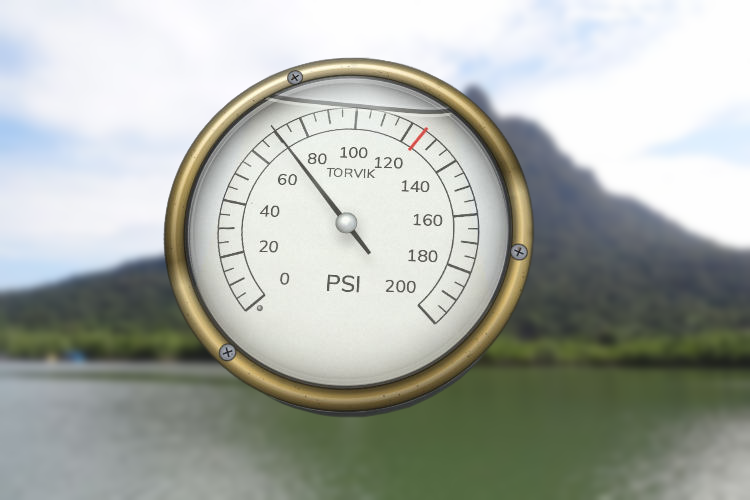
70 psi
